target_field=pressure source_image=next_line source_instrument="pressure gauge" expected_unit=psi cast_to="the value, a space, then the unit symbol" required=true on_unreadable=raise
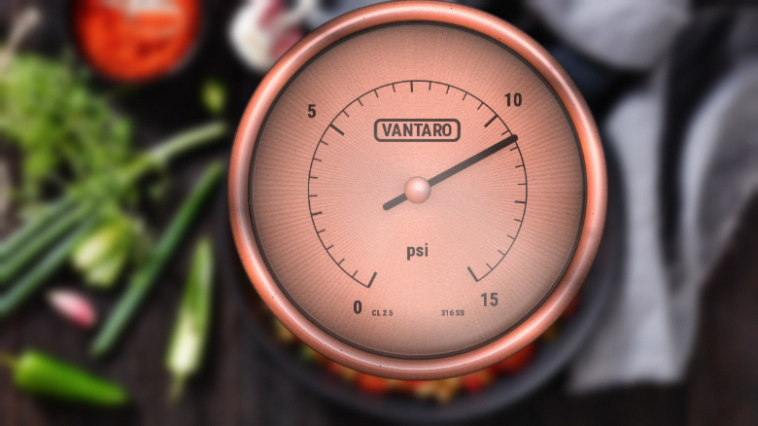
10.75 psi
